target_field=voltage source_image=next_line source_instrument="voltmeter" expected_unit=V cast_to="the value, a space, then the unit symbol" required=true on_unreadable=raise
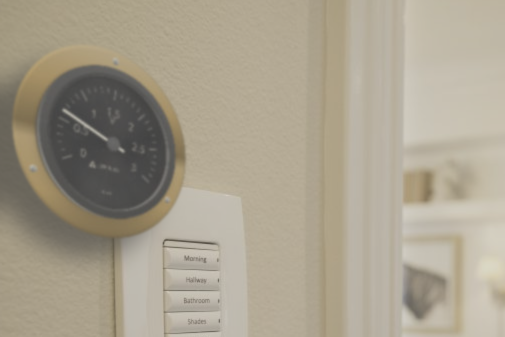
0.6 V
